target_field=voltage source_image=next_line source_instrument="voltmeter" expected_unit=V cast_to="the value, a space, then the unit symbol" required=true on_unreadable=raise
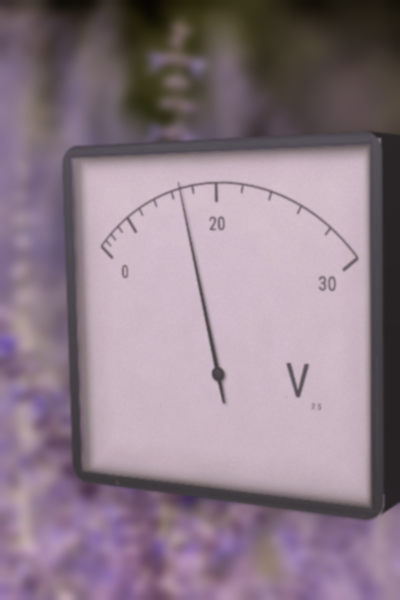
17 V
